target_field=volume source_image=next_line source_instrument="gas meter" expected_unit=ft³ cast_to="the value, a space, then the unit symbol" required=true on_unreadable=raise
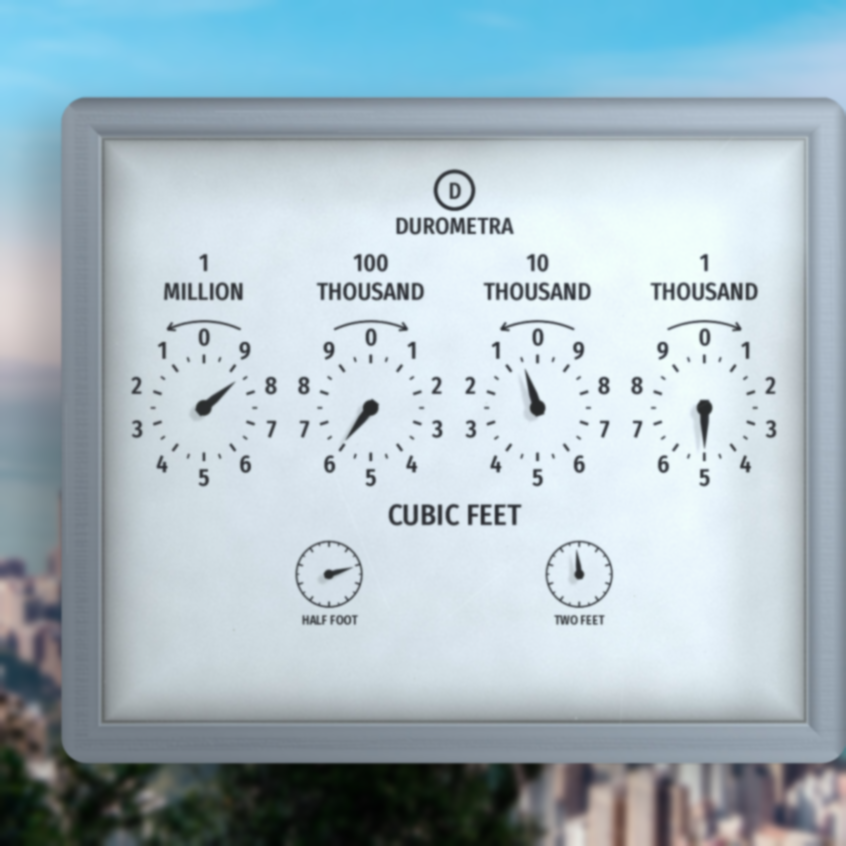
860500 ft³
